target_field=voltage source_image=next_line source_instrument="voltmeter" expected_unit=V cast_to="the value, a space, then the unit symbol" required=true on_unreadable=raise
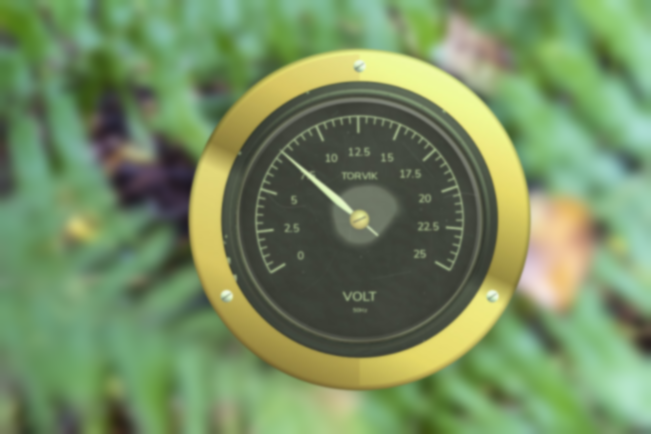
7.5 V
